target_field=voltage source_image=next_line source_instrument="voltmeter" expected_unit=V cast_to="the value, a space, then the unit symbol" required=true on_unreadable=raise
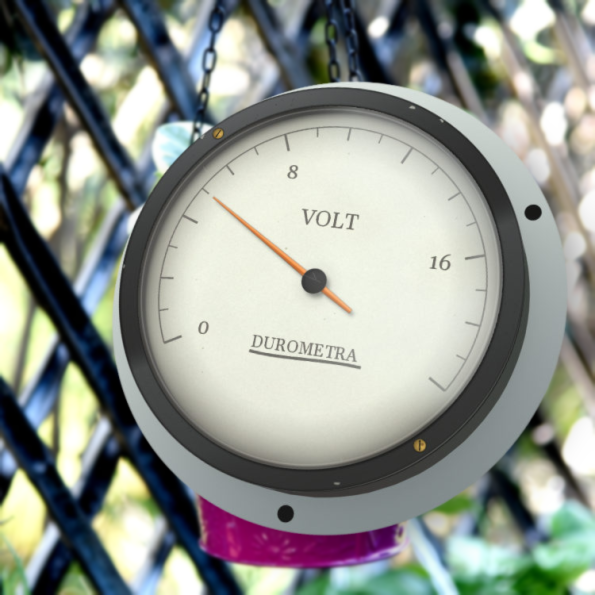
5 V
